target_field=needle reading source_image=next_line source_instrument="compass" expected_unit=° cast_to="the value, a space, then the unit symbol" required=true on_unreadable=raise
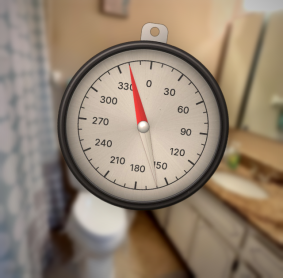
340 °
